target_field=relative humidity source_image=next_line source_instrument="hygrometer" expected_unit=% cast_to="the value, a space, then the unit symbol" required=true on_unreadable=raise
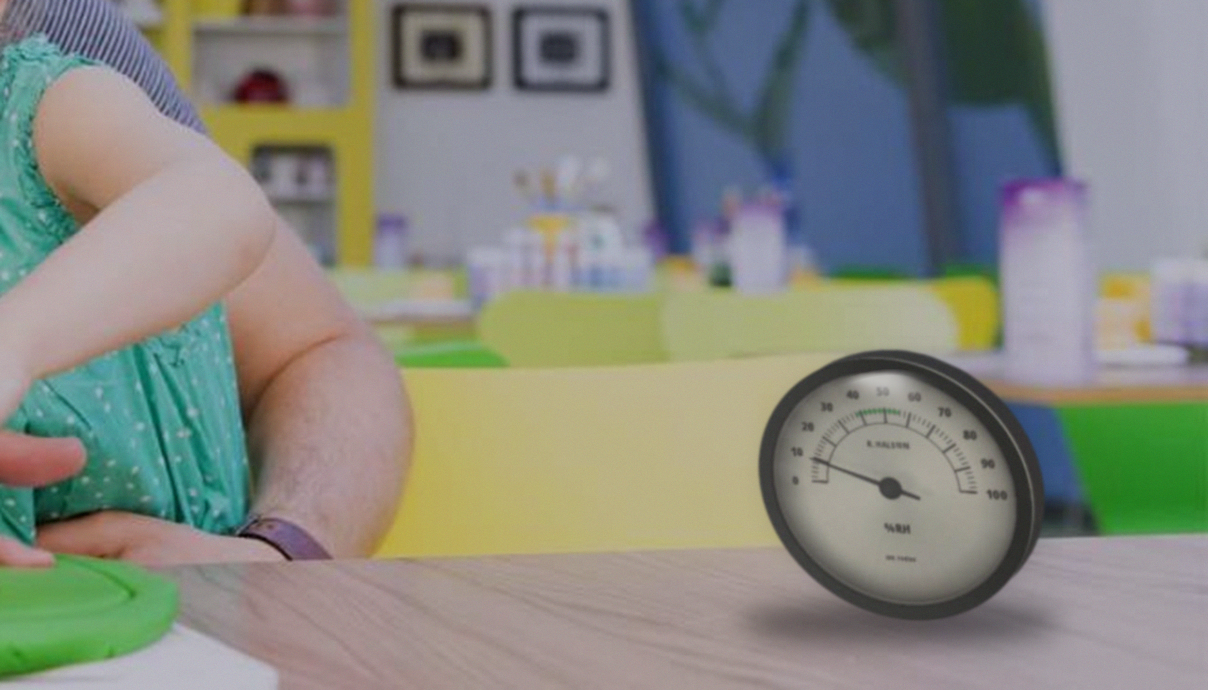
10 %
